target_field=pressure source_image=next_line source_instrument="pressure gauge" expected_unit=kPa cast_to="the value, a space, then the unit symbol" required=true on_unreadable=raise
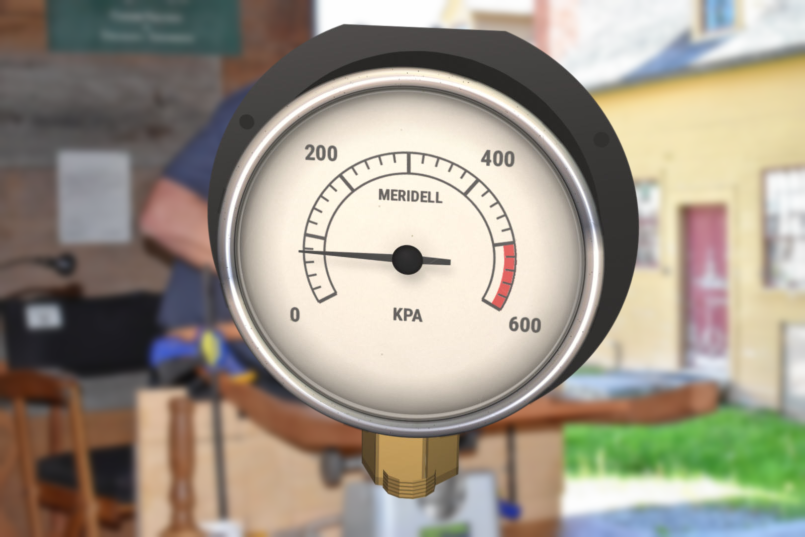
80 kPa
